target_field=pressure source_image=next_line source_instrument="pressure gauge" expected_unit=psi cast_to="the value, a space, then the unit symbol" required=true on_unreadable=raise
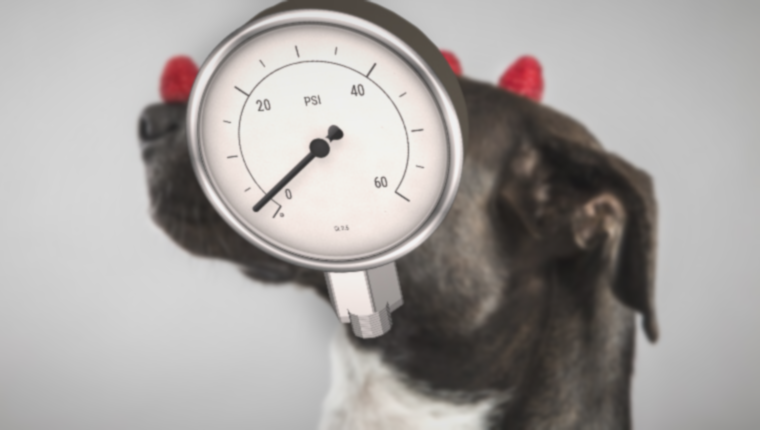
2.5 psi
